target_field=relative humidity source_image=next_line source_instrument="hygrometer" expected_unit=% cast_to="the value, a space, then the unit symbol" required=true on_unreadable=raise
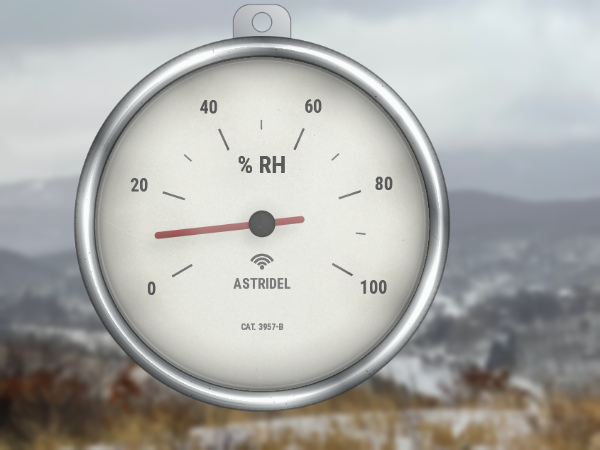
10 %
